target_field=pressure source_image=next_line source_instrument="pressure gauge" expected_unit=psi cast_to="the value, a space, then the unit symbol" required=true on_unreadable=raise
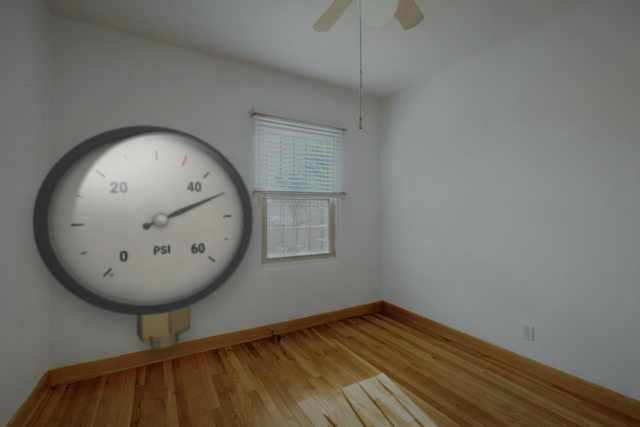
45 psi
